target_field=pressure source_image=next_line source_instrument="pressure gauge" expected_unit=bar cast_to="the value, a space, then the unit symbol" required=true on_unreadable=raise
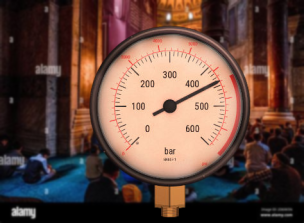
440 bar
